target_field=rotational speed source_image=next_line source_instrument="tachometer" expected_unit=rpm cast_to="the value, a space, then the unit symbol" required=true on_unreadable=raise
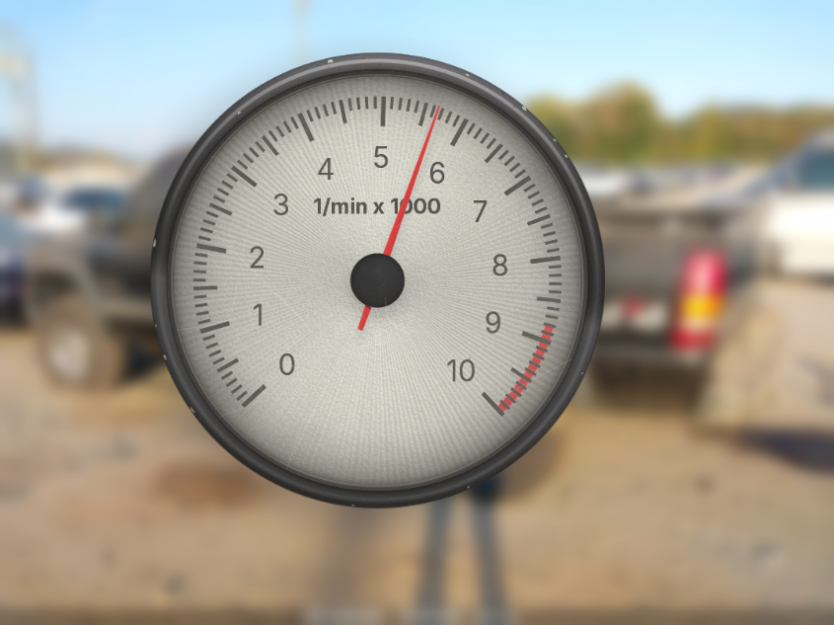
5650 rpm
